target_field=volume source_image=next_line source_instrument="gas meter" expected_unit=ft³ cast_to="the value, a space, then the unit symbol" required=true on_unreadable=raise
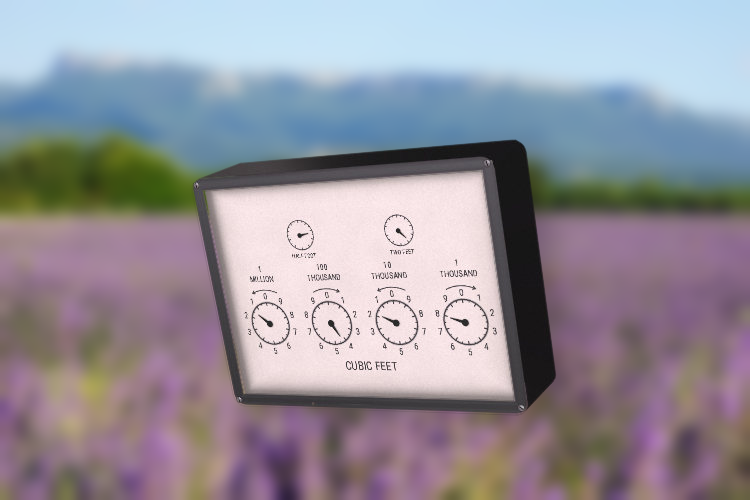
141800 ft³
